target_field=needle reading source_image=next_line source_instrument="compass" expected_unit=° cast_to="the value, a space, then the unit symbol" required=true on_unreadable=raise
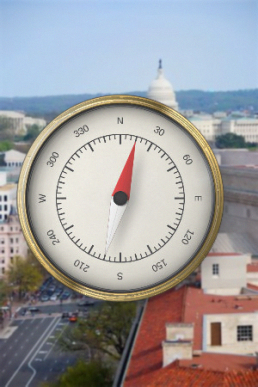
15 °
